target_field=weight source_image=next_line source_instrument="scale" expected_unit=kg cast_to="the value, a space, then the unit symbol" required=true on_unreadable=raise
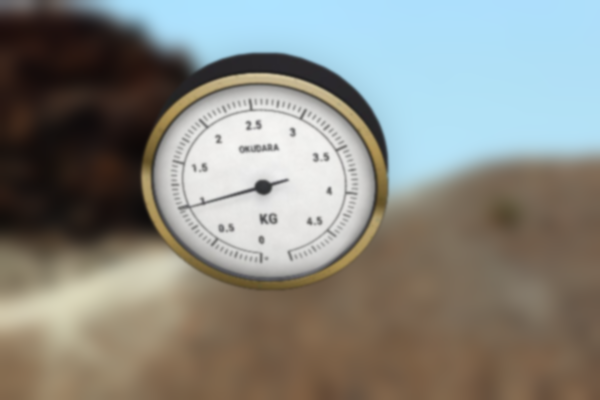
1 kg
